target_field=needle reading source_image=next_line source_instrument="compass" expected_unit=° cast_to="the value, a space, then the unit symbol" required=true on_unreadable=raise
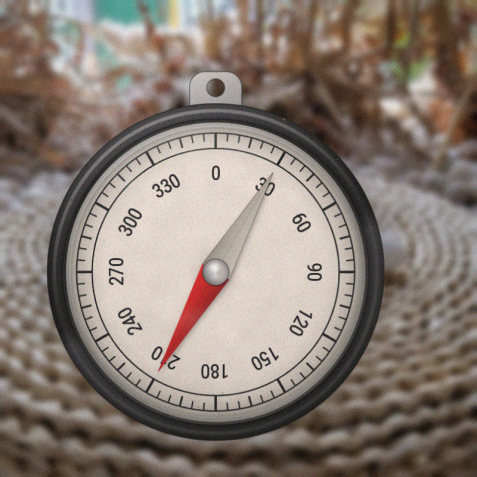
210 °
